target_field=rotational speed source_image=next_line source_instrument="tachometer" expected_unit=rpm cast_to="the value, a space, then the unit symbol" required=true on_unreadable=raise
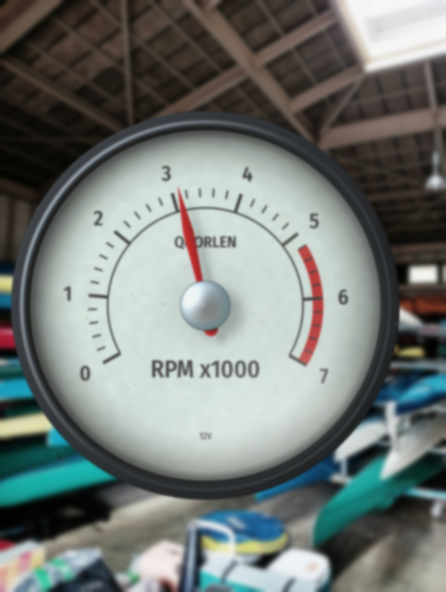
3100 rpm
